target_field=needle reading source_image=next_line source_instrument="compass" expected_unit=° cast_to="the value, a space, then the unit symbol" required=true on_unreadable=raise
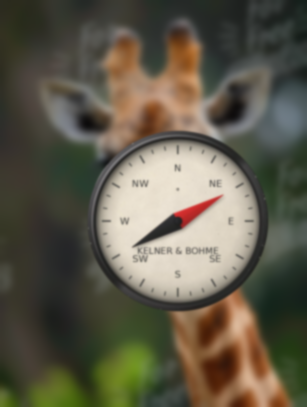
60 °
